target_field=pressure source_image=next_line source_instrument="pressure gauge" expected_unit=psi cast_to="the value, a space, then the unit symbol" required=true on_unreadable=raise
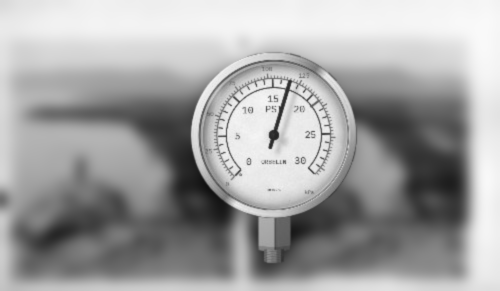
17 psi
